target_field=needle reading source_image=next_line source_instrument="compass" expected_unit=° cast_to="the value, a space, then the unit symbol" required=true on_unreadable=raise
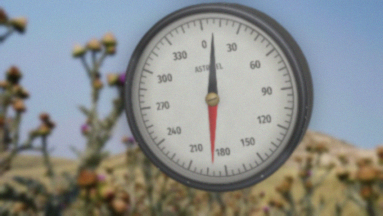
190 °
